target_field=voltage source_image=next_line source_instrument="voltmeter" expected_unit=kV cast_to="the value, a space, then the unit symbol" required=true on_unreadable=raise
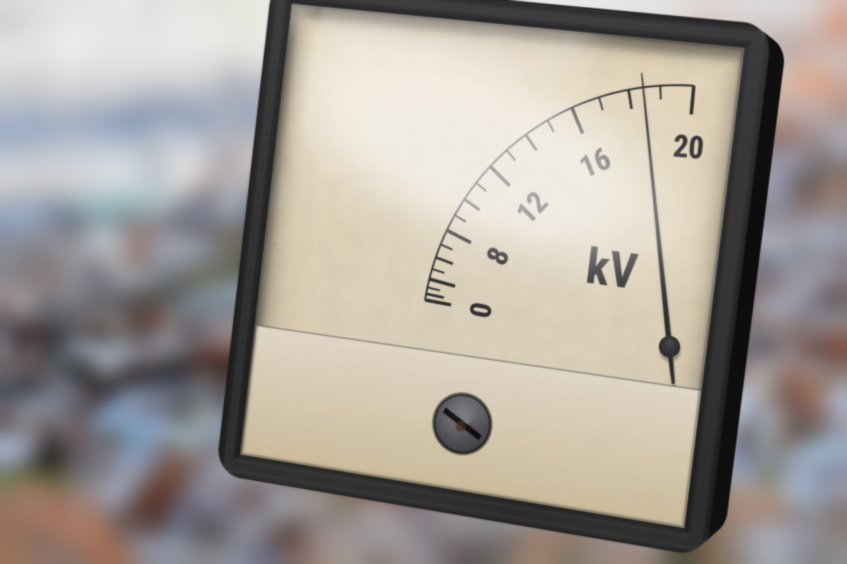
18.5 kV
